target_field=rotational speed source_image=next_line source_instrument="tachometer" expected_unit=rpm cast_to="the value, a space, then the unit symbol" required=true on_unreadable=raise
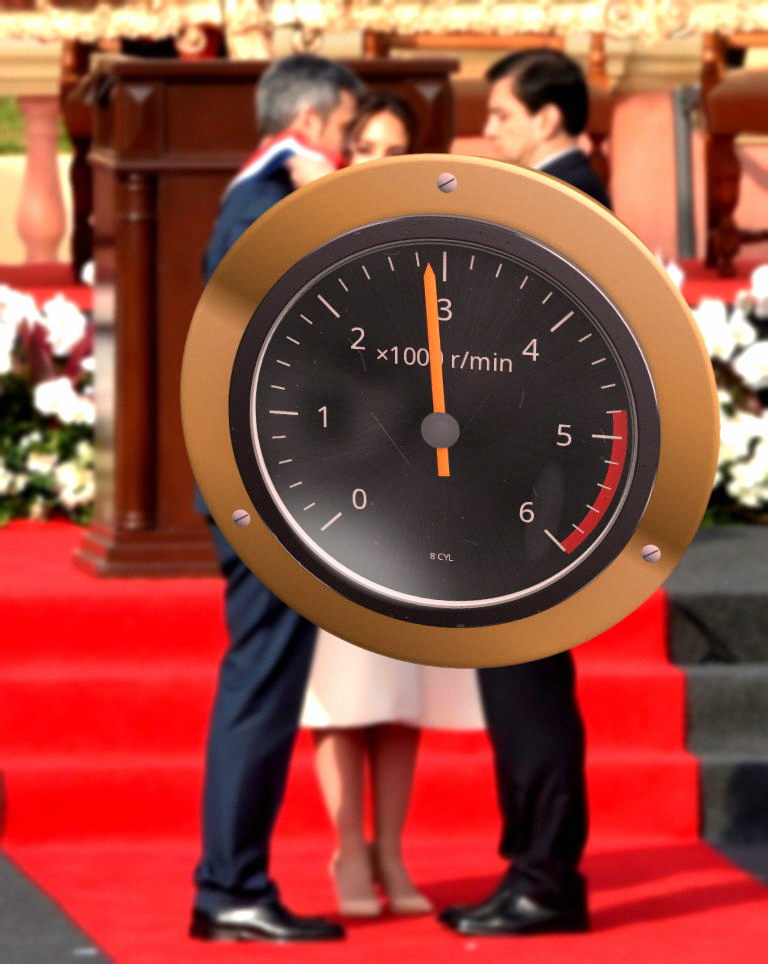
2900 rpm
